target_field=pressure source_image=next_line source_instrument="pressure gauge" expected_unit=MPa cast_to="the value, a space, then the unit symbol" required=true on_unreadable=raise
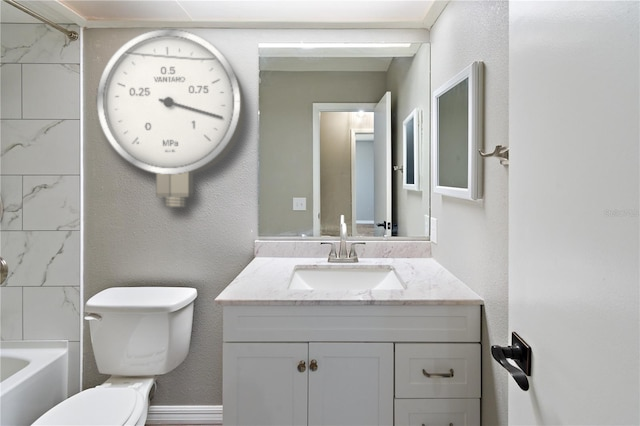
0.9 MPa
